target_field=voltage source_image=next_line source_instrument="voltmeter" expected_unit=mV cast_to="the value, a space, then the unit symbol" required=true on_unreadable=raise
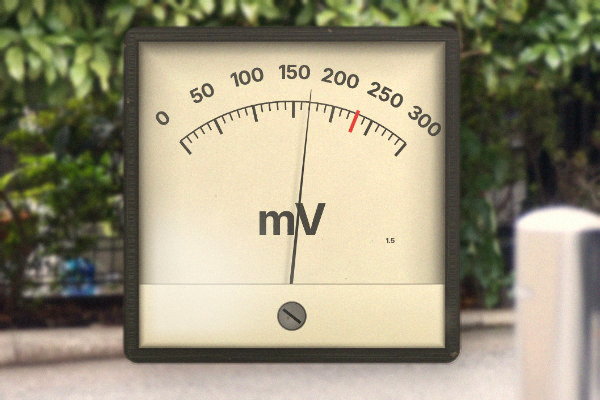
170 mV
